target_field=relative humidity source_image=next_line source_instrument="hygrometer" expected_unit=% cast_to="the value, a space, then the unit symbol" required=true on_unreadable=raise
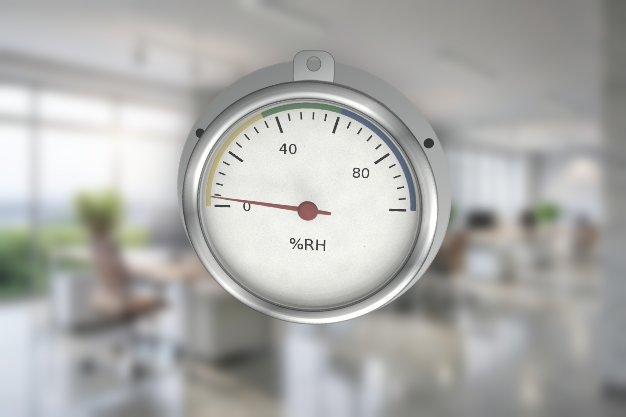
4 %
